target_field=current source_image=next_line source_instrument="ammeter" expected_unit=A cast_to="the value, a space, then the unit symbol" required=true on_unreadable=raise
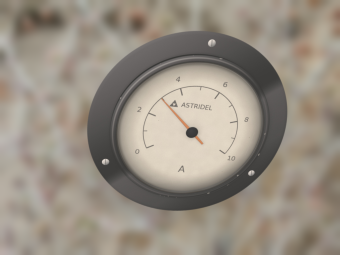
3 A
